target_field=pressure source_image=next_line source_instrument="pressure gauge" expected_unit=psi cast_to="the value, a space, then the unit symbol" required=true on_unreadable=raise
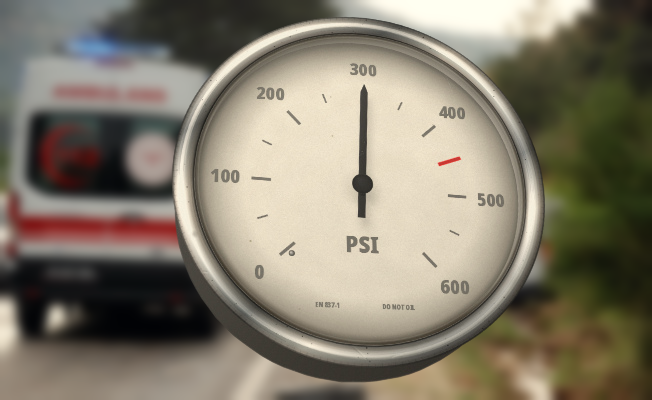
300 psi
